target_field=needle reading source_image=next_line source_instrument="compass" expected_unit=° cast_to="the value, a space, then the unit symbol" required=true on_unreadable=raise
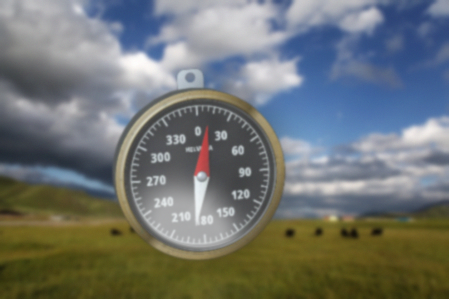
10 °
